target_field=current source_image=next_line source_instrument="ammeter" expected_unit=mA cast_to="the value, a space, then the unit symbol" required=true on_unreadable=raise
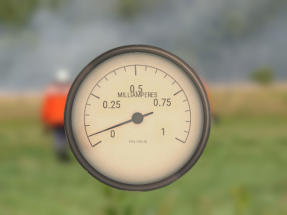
0.05 mA
